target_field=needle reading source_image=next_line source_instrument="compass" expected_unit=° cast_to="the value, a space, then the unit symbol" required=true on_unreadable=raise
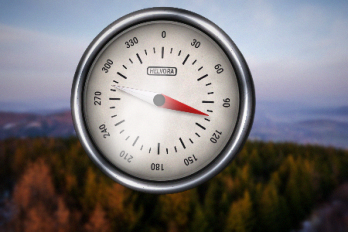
105 °
